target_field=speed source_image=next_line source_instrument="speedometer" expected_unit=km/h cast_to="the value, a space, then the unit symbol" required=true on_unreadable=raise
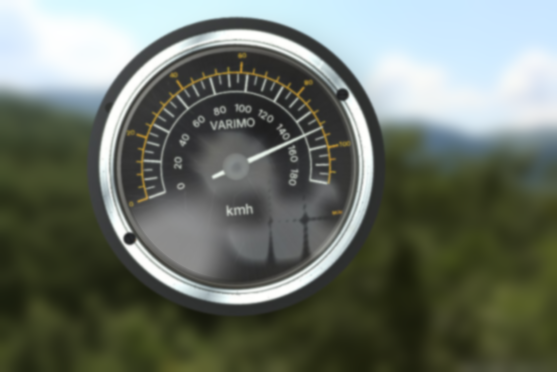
150 km/h
